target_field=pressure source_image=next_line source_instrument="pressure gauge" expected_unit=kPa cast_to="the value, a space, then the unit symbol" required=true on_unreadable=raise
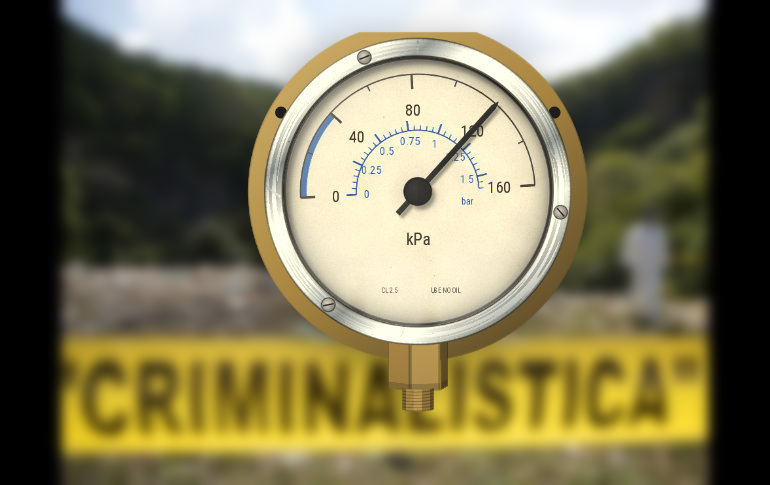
120 kPa
